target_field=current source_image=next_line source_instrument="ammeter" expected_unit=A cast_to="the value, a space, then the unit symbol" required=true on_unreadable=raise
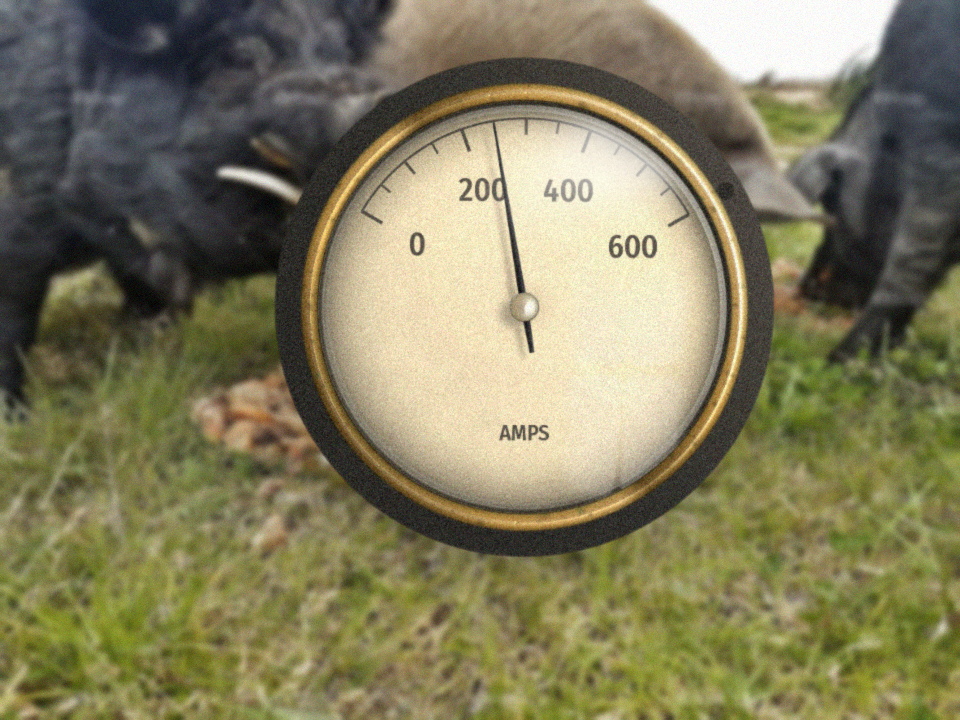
250 A
